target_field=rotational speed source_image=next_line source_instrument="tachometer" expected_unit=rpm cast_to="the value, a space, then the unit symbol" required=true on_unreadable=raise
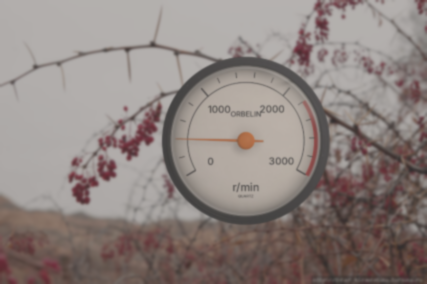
400 rpm
